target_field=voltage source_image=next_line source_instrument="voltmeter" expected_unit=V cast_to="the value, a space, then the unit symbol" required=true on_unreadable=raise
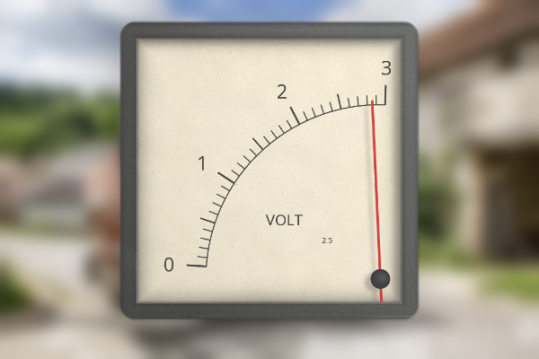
2.85 V
